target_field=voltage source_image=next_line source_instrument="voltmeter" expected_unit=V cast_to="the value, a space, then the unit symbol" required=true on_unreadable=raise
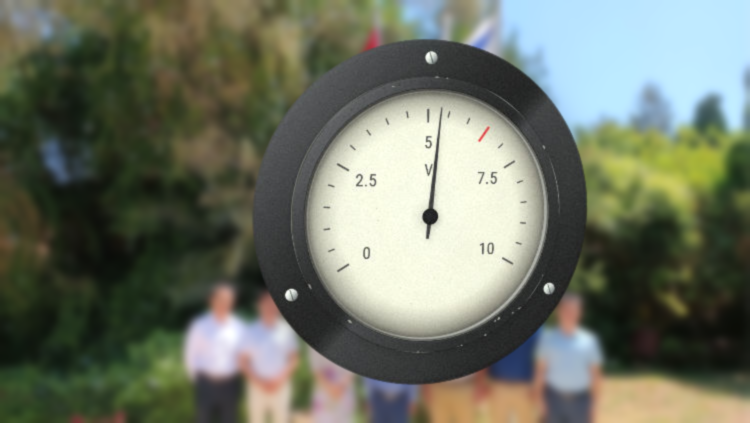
5.25 V
